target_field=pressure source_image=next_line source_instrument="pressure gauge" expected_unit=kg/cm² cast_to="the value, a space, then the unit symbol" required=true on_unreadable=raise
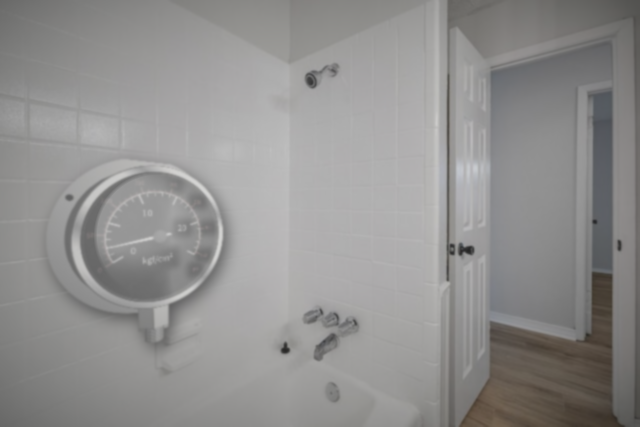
2 kg/cm²
